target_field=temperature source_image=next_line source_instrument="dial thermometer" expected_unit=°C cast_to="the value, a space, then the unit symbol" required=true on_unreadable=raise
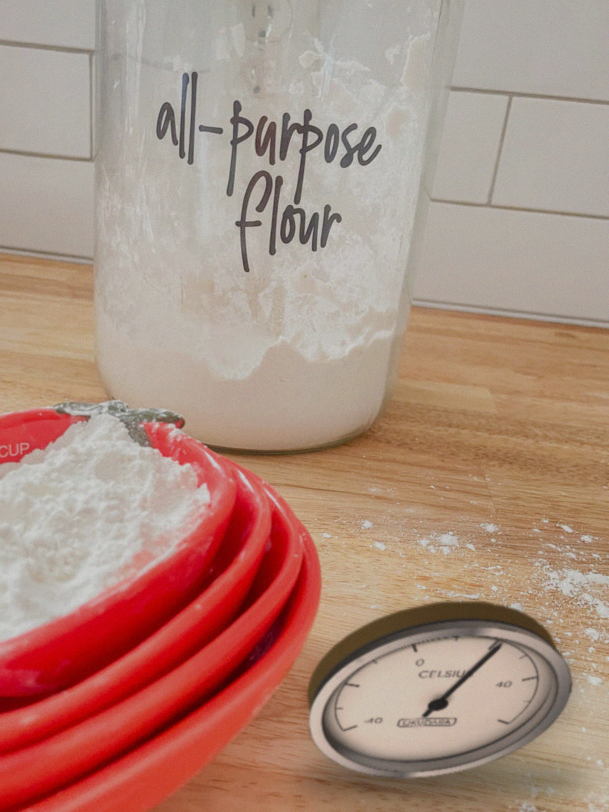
20 °C
